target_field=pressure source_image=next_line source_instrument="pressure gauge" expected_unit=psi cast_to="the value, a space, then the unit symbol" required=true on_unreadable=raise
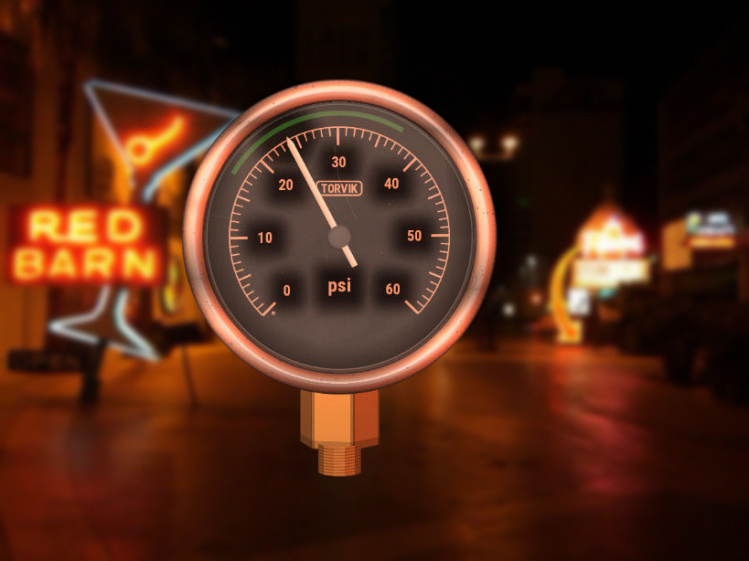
24 psi
